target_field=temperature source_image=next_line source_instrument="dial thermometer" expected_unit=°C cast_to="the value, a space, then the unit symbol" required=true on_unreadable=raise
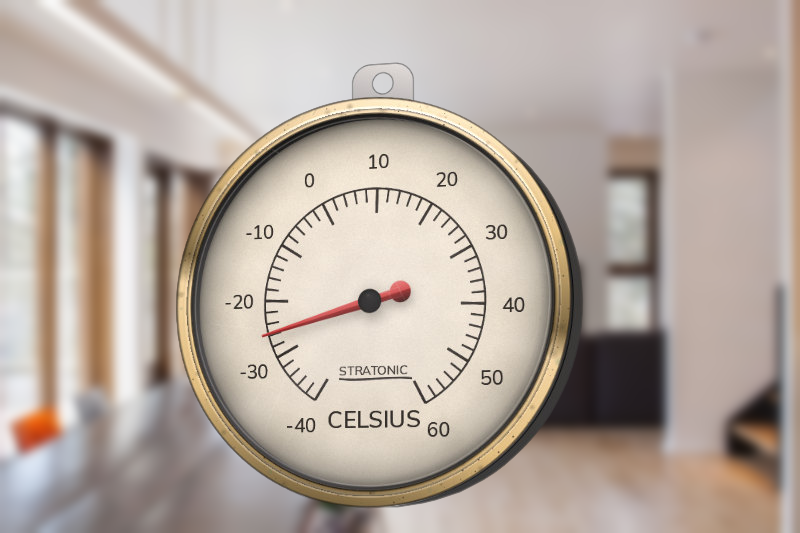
-26 °C
